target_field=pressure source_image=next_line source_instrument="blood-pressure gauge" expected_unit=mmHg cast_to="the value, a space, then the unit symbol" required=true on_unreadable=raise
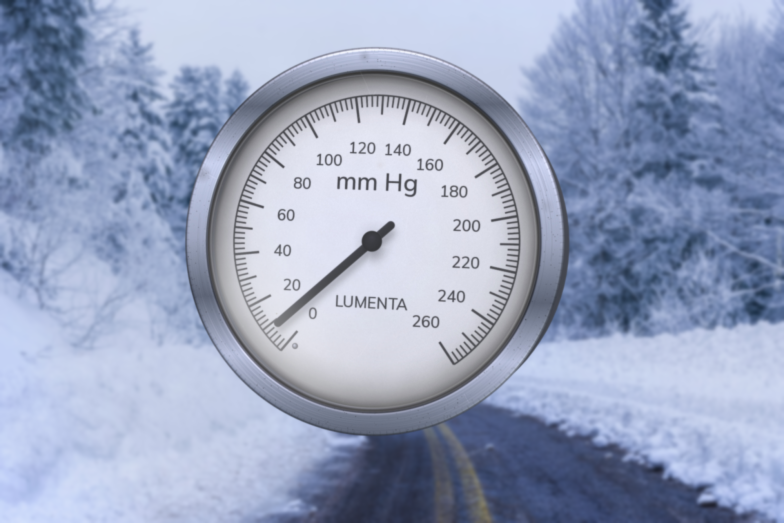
8 mmHg
